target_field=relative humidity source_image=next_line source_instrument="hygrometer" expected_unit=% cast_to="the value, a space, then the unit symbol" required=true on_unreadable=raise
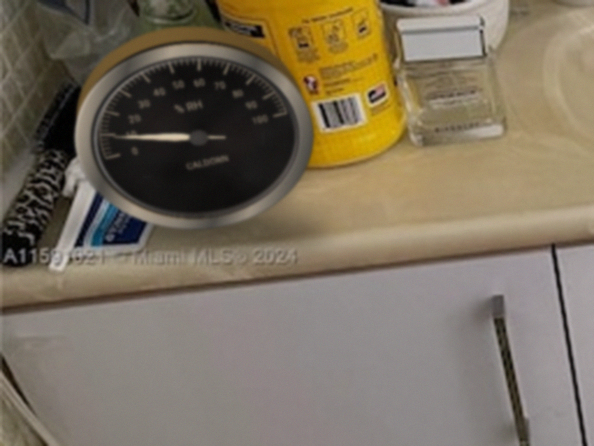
10 %
